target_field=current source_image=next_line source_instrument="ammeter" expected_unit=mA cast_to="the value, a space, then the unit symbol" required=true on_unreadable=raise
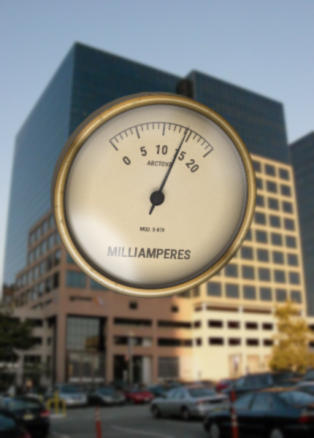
14 mA
